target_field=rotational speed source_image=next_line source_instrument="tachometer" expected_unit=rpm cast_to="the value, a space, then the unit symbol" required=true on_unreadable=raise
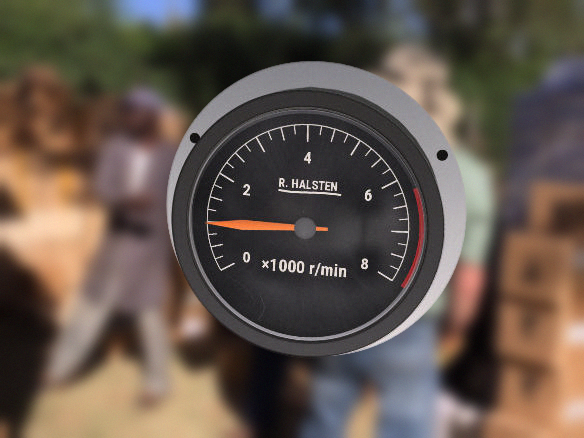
1000 rpm
